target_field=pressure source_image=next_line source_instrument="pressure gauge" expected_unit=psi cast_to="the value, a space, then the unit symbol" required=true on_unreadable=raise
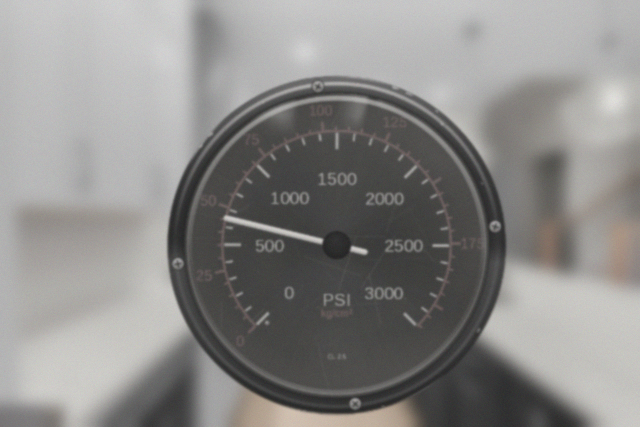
650 psi
